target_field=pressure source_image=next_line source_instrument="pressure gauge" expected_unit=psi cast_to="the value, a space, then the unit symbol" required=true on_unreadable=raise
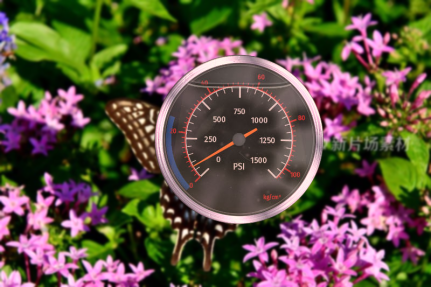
75 psi
